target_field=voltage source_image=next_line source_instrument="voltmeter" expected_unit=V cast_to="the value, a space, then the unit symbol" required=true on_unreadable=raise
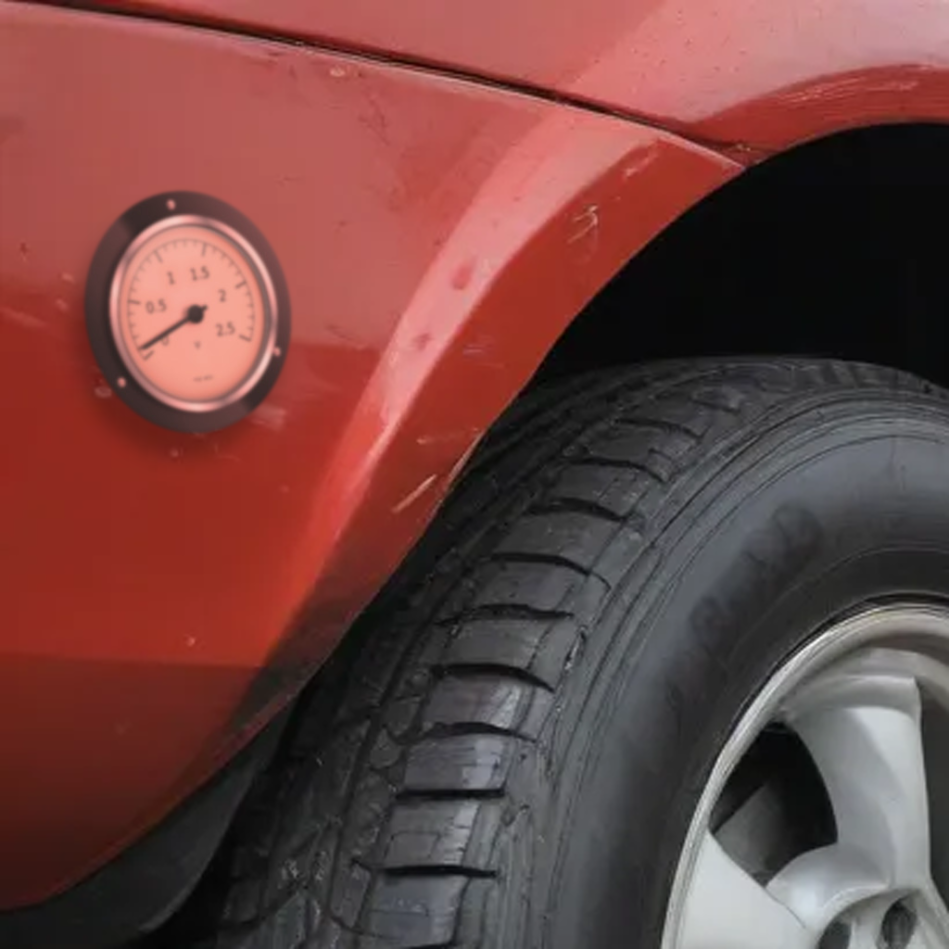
0.1 V
